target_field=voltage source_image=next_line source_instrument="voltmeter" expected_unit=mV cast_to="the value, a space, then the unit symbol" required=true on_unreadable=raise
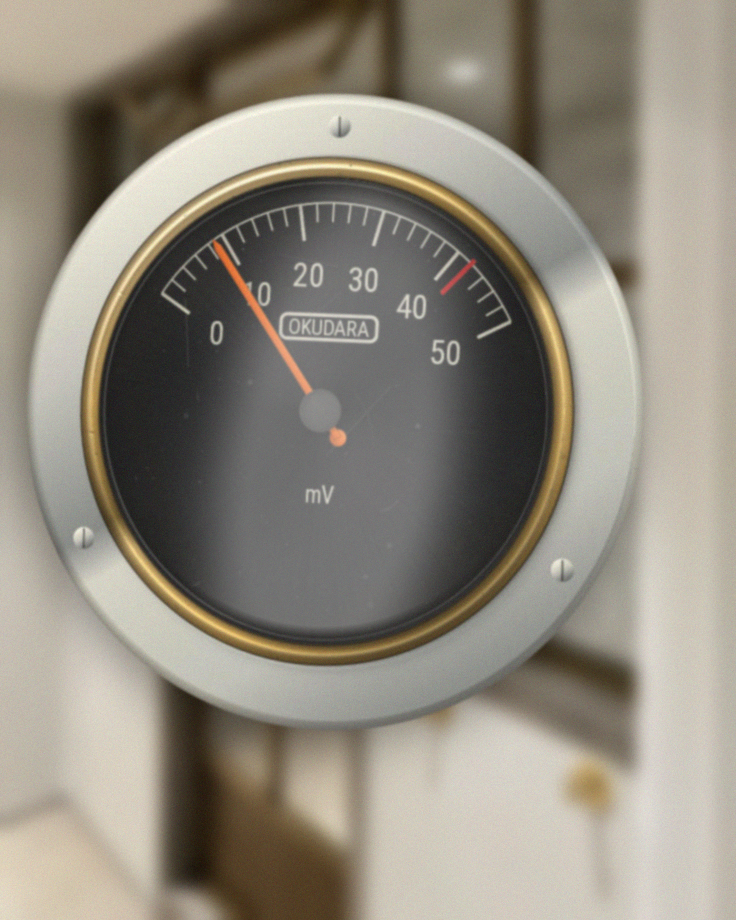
9 mV
